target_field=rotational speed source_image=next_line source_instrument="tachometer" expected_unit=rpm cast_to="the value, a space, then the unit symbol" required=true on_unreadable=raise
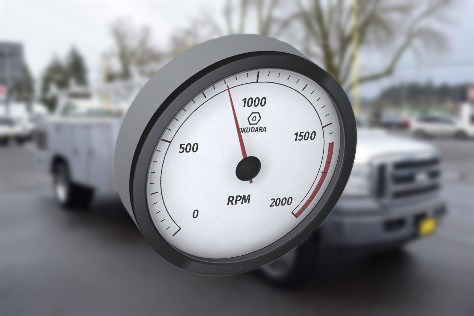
850 rpm
